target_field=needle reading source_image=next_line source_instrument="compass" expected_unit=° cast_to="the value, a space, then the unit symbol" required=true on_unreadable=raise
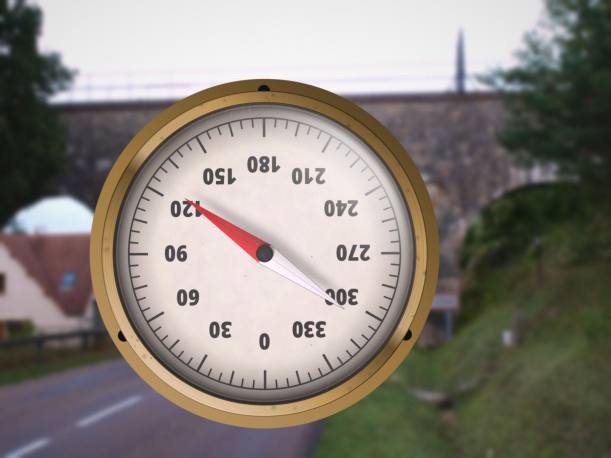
125 °
